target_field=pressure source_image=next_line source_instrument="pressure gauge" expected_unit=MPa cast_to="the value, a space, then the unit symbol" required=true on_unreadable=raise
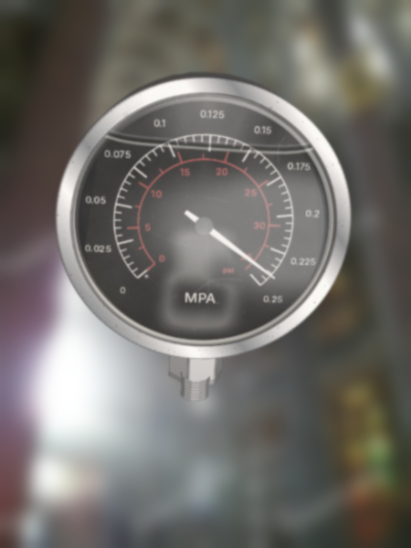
0.24 MPa
